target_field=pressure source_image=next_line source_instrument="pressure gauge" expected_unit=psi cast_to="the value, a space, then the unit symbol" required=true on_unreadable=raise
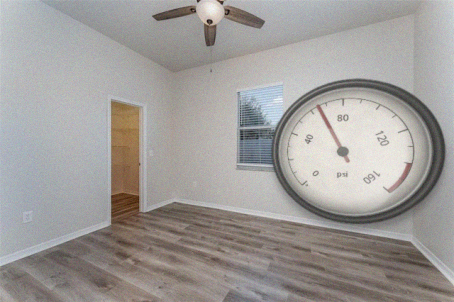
65 psi
